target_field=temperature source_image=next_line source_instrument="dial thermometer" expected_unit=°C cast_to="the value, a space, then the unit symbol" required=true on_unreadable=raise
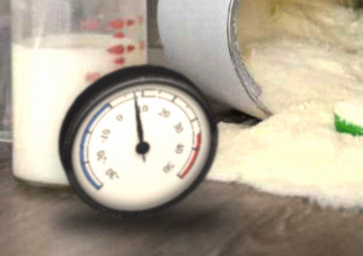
7.5 °C
